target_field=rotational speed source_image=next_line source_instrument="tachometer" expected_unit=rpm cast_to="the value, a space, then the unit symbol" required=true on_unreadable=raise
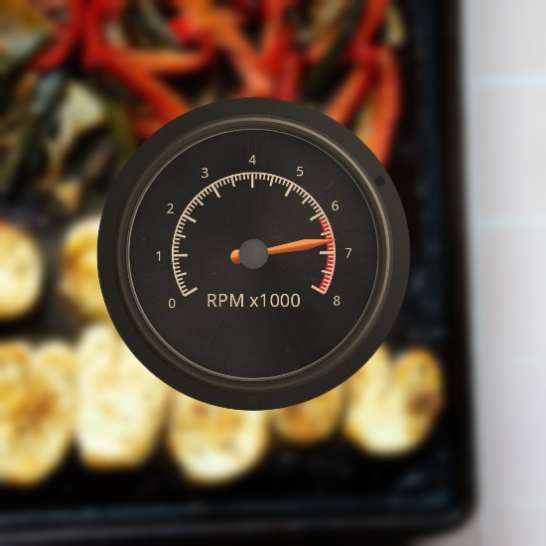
6700 rpm
